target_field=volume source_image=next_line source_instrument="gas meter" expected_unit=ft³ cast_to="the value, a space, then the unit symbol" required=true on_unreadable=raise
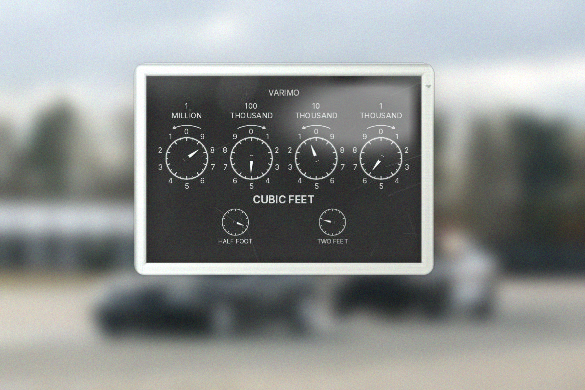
850600 ft³
